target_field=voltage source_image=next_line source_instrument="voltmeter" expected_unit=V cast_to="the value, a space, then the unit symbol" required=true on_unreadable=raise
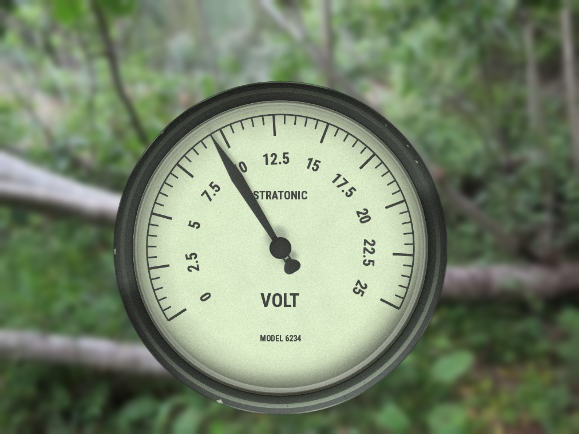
9.5 V
